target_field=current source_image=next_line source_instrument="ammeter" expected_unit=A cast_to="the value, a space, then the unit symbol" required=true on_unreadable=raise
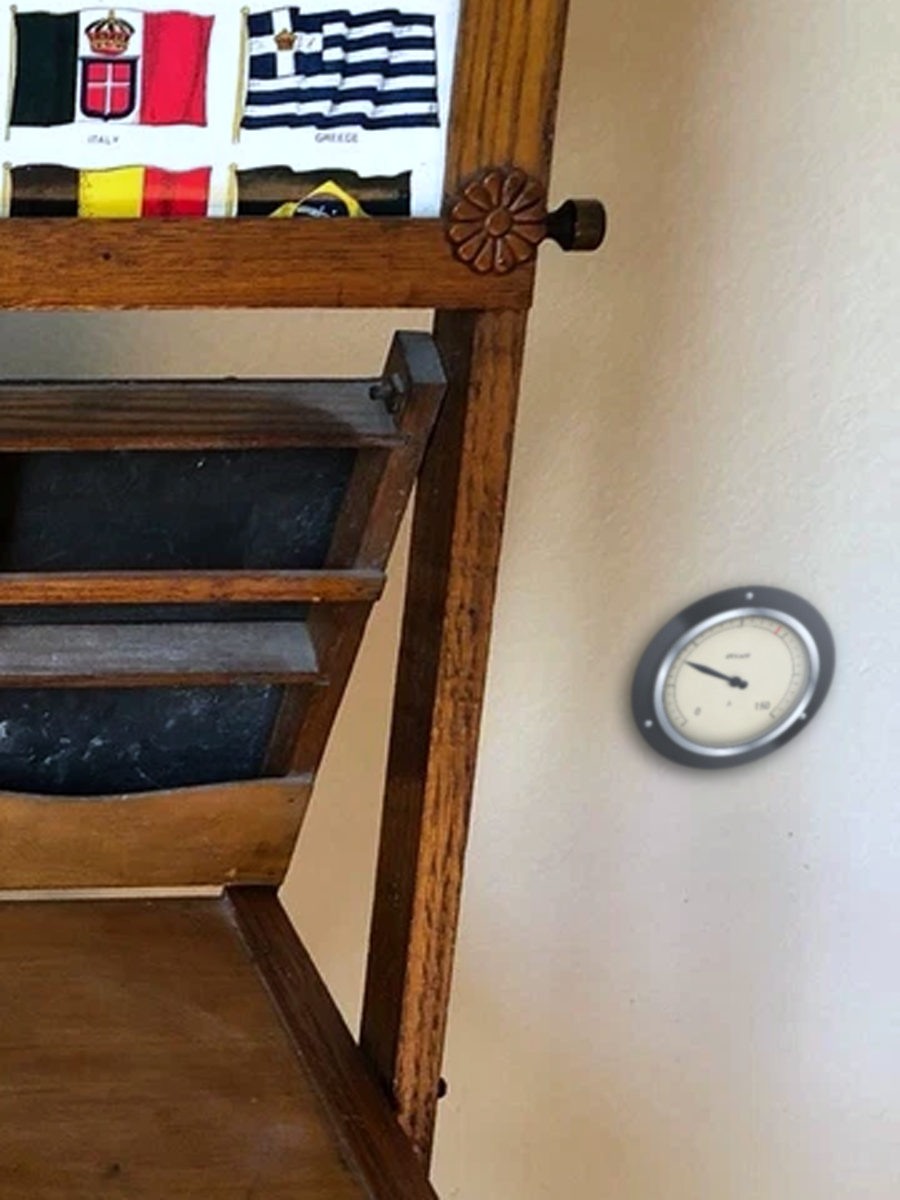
40 A
